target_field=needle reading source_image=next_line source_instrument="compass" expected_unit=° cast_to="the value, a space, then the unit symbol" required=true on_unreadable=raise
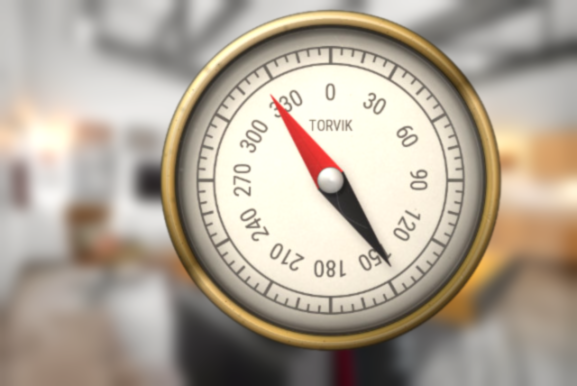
325 °
